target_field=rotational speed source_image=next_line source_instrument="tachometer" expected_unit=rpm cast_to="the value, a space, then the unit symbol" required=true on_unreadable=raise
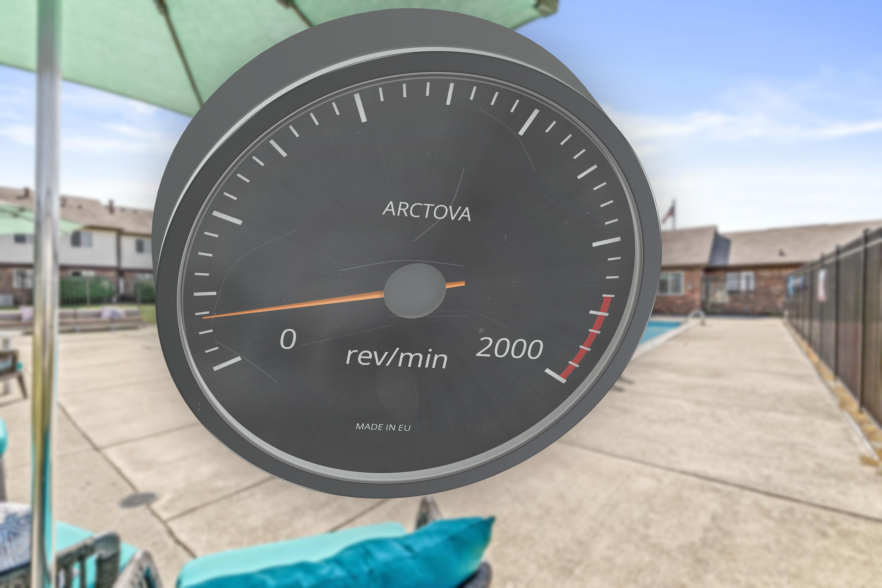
150 rpm
